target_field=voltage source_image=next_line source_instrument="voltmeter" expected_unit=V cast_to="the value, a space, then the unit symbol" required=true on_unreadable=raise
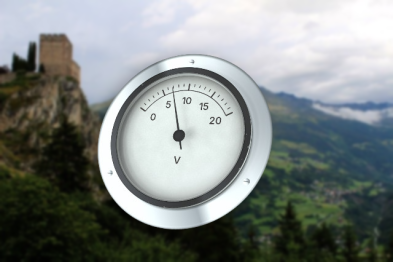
7 V
